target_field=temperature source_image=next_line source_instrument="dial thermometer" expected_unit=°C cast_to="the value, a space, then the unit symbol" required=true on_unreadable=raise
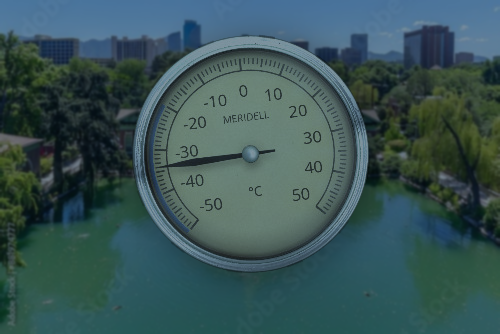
-34 °C
